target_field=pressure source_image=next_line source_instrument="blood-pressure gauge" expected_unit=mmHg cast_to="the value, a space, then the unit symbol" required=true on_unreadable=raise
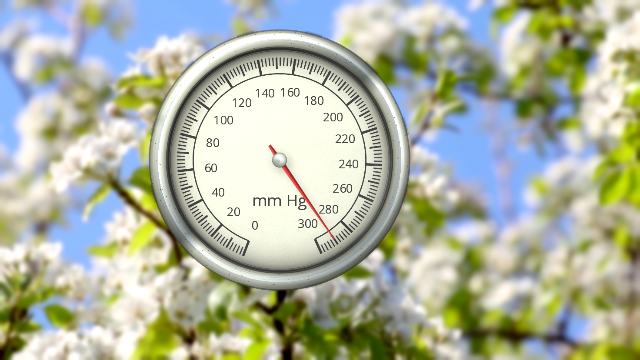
290 mmHg
